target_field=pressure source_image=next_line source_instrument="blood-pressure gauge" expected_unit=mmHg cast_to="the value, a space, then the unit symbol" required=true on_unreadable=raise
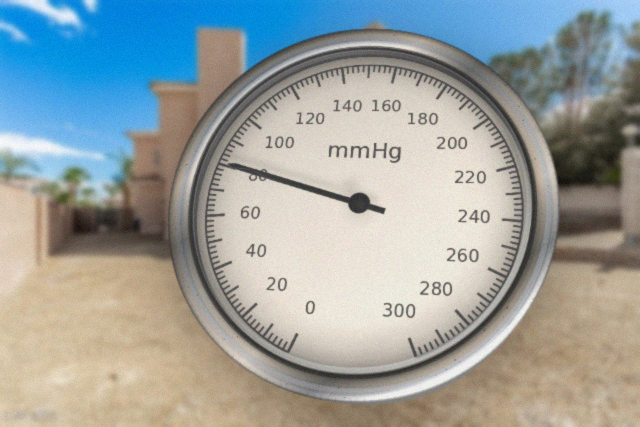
80 mmHg
